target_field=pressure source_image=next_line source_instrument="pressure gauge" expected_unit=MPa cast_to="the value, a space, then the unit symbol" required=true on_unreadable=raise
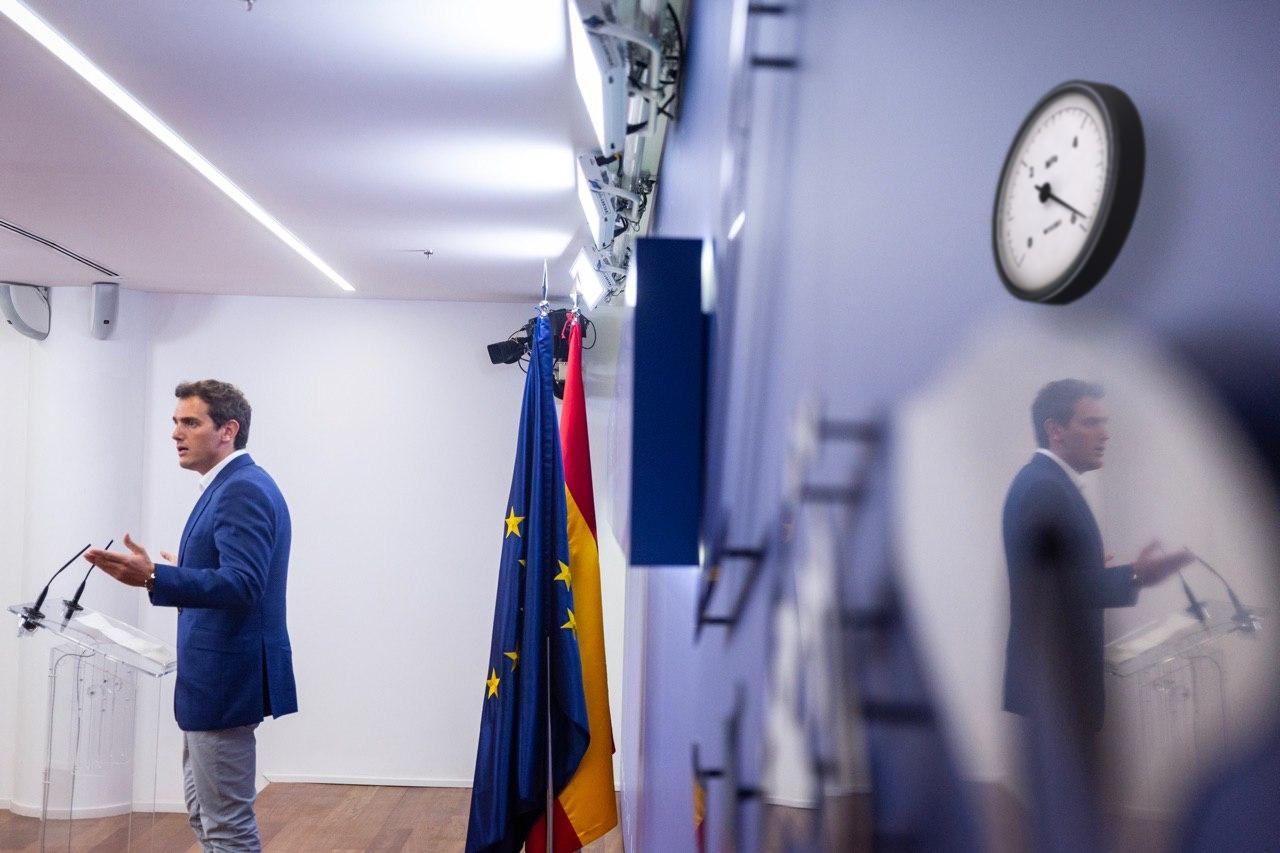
5.8 MPa
